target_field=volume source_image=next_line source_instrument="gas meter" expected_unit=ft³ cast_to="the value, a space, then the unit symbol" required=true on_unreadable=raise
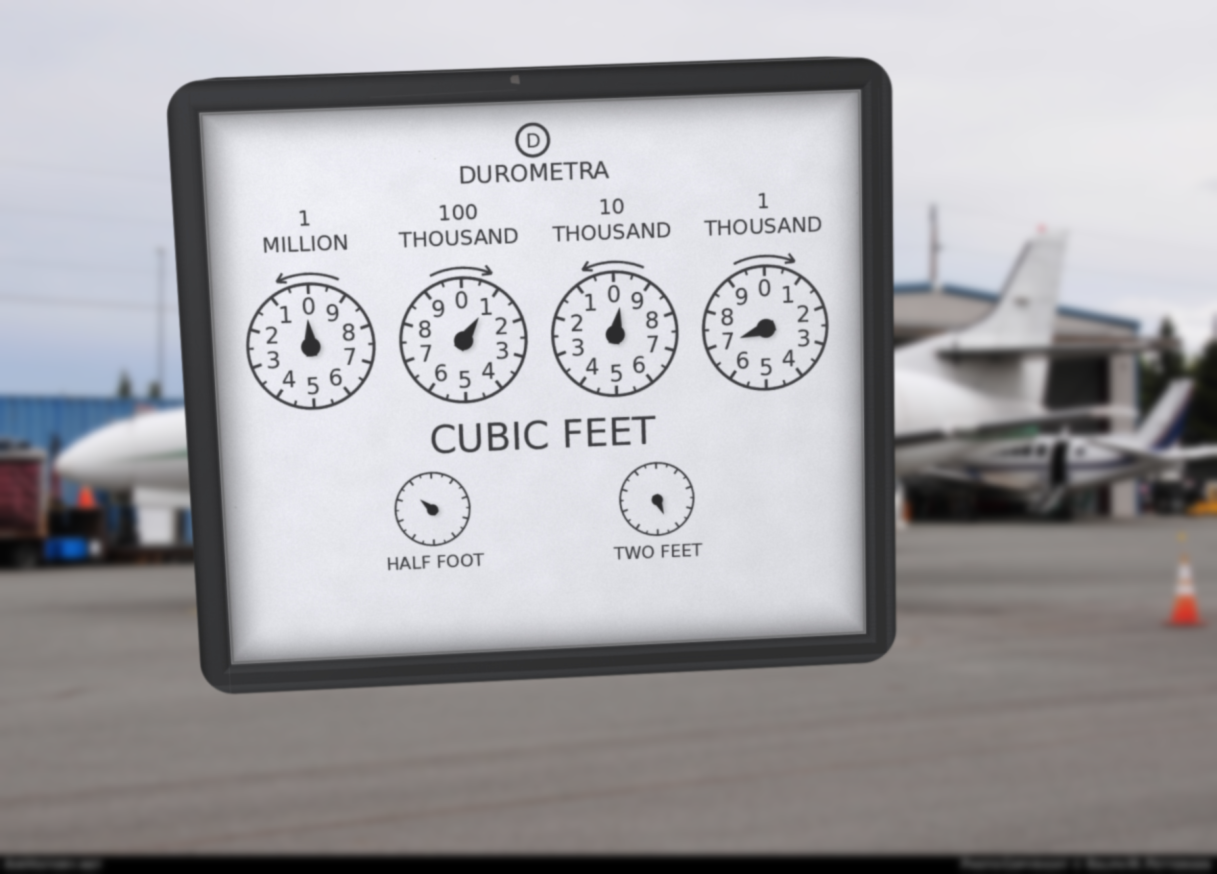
9700 ft³
